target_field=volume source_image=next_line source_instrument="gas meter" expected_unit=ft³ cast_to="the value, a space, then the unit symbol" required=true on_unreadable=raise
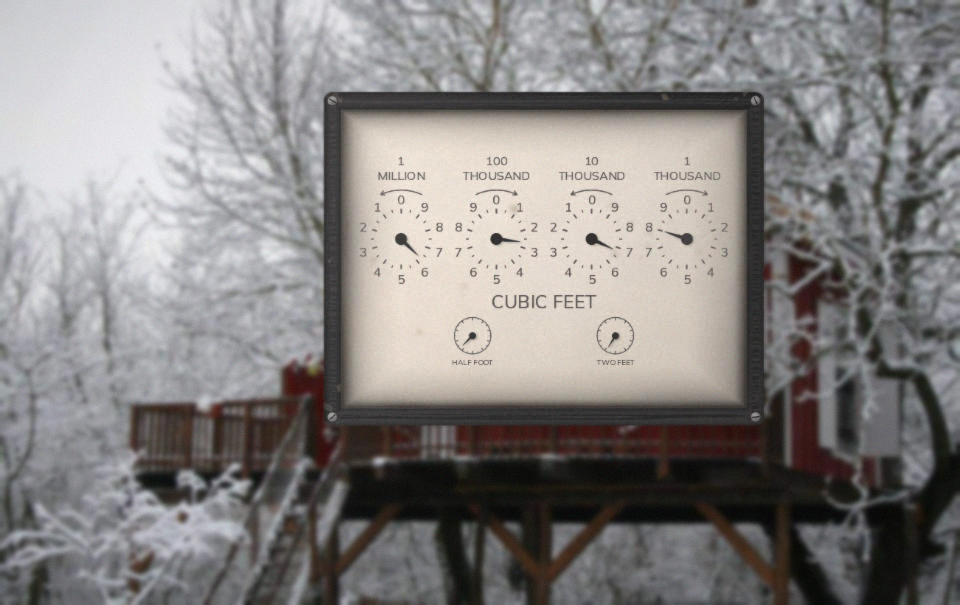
626800 ft³
